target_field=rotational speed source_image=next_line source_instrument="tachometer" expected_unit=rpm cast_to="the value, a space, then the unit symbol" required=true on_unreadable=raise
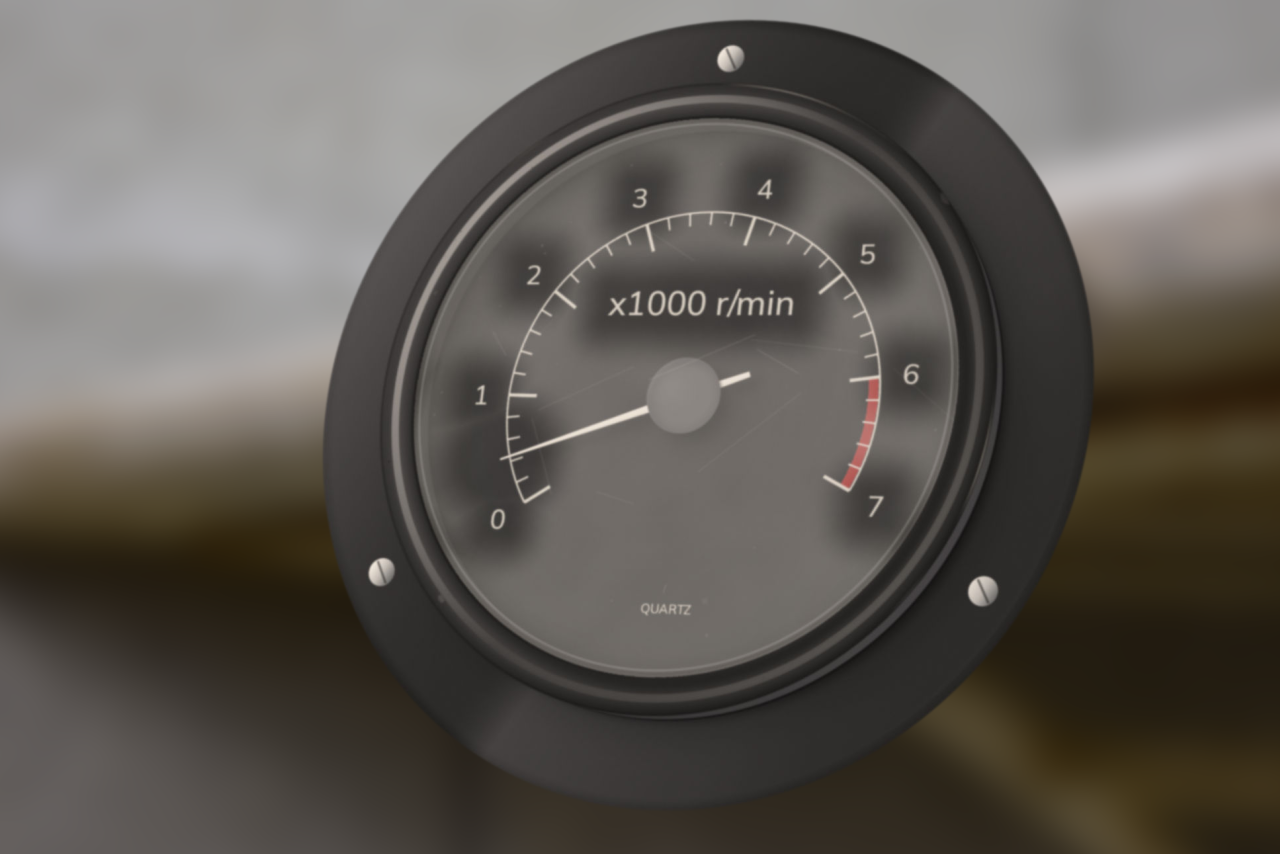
400 rpm
